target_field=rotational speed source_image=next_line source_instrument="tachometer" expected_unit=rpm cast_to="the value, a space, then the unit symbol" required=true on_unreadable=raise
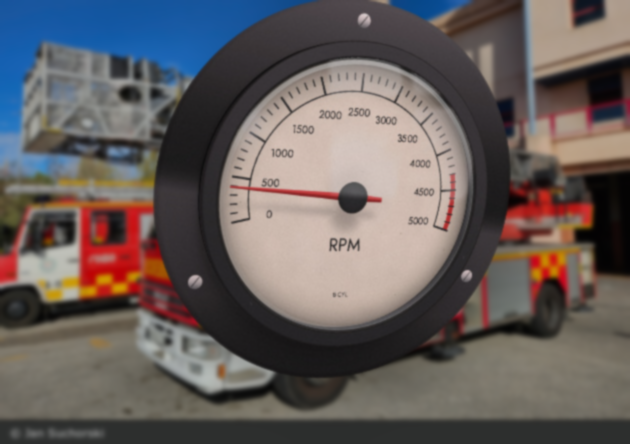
400 rpm
